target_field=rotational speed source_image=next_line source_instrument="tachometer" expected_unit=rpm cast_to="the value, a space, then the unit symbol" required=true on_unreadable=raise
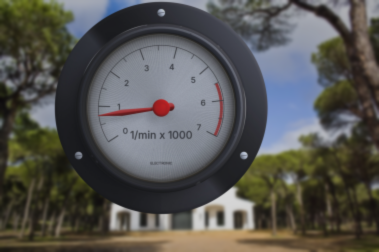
750 rpm
